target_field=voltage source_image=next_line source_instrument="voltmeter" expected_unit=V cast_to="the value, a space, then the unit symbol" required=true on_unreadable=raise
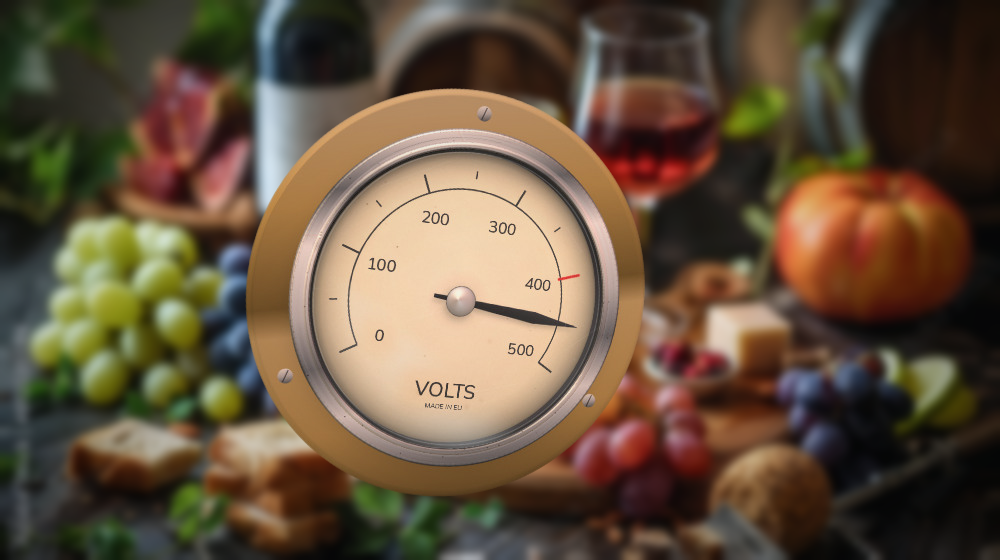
450 V
